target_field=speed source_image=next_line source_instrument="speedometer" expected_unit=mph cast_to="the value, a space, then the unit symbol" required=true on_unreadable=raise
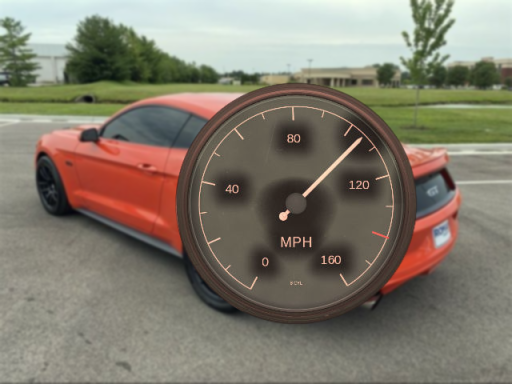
105 mph
